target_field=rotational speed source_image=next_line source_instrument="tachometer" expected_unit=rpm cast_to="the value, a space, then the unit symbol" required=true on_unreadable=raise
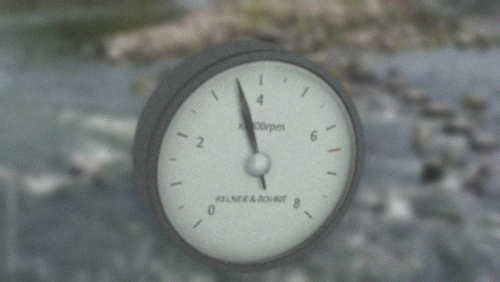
3500 rpm
